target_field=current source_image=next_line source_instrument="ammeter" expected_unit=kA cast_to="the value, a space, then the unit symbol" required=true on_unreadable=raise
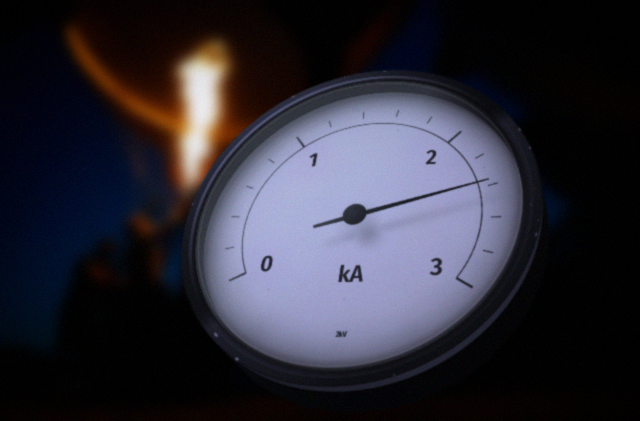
2.4 kA
